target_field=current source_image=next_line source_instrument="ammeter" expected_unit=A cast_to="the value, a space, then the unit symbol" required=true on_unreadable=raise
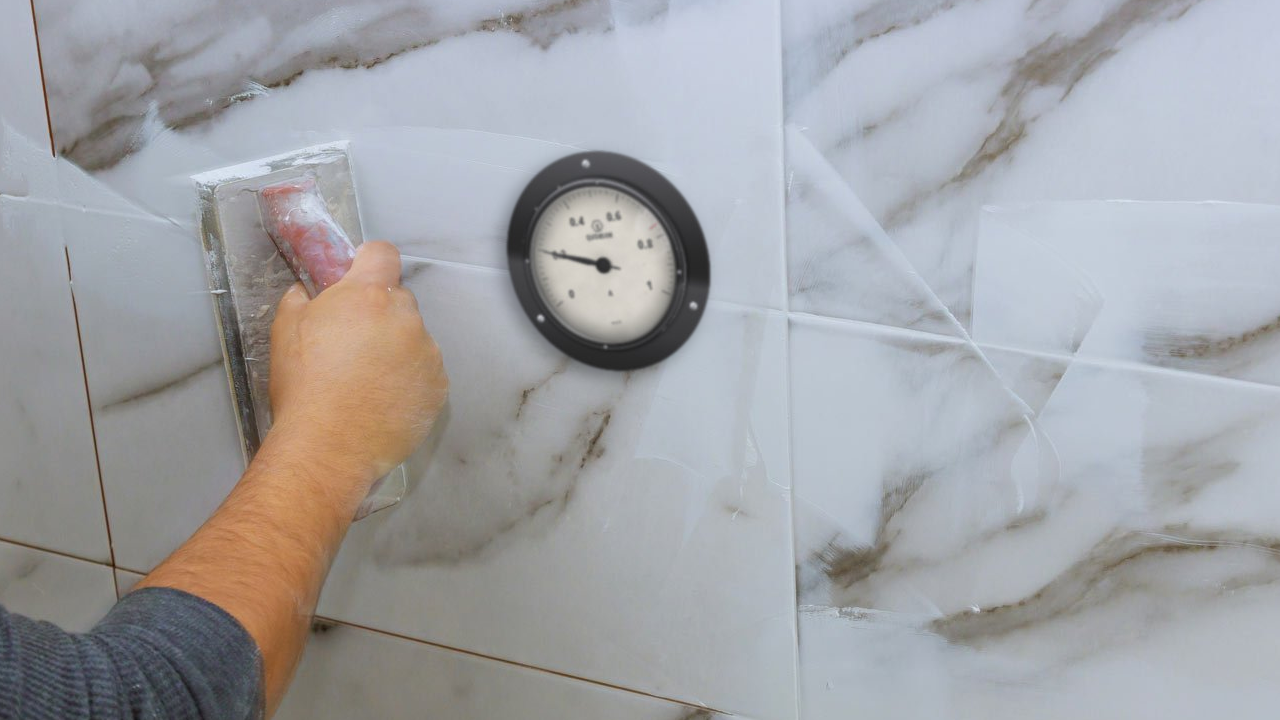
0.2 A
